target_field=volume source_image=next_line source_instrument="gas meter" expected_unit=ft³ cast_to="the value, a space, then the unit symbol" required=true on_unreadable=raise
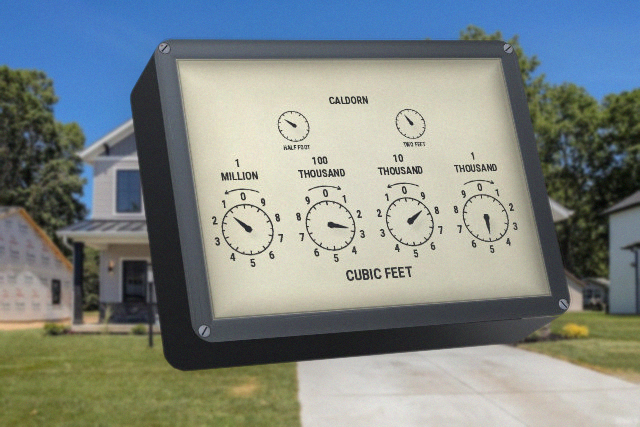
128500 ft³
